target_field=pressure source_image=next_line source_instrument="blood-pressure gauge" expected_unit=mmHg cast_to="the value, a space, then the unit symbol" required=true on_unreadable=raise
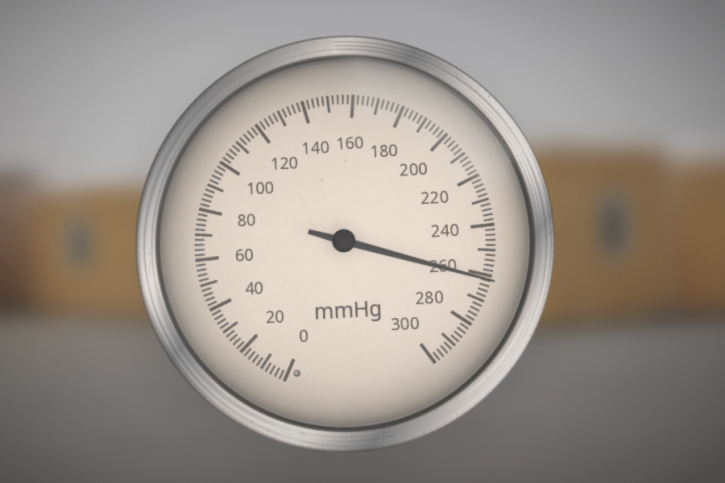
262 mmHg
